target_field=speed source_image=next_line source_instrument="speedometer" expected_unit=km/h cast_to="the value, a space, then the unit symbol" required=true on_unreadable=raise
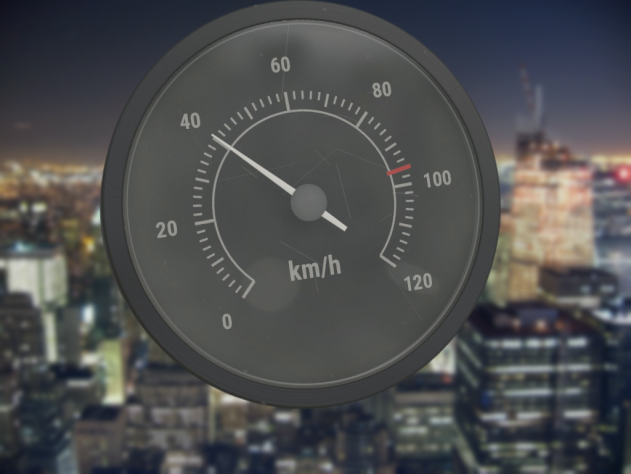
40 km/h
